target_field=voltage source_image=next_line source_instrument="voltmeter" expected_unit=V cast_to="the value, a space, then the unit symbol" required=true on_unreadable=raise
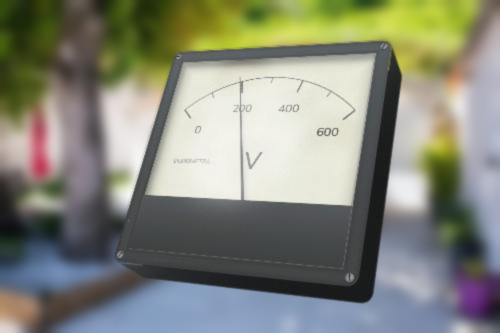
200 V
